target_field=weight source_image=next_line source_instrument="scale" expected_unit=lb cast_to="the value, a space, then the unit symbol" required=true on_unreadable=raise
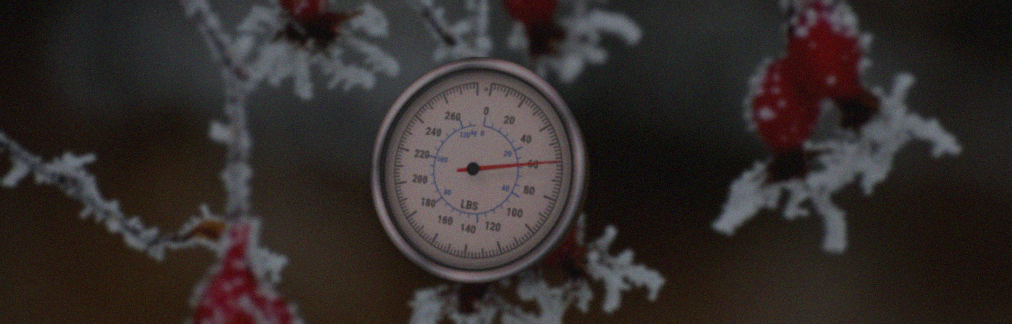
60 lb
